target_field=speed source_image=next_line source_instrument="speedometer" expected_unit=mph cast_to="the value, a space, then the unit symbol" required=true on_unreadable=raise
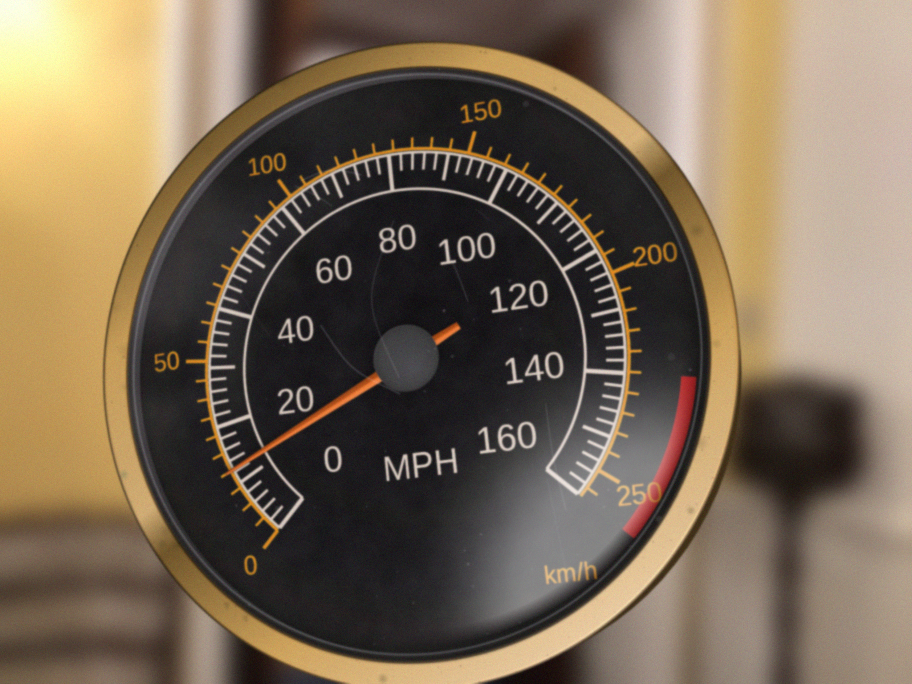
12 mph
